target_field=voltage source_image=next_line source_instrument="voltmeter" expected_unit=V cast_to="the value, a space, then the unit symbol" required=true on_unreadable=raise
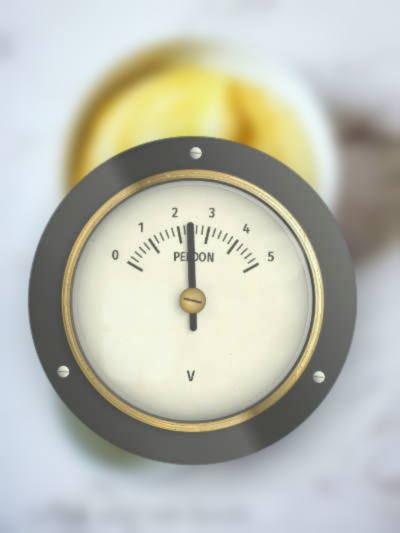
2.4 V
